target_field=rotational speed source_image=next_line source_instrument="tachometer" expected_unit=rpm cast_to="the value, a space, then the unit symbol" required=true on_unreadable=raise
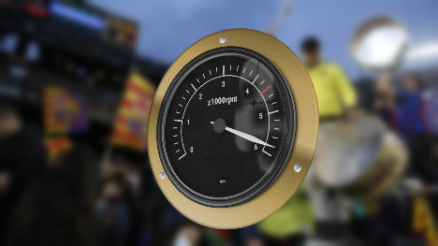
5800 rpm
